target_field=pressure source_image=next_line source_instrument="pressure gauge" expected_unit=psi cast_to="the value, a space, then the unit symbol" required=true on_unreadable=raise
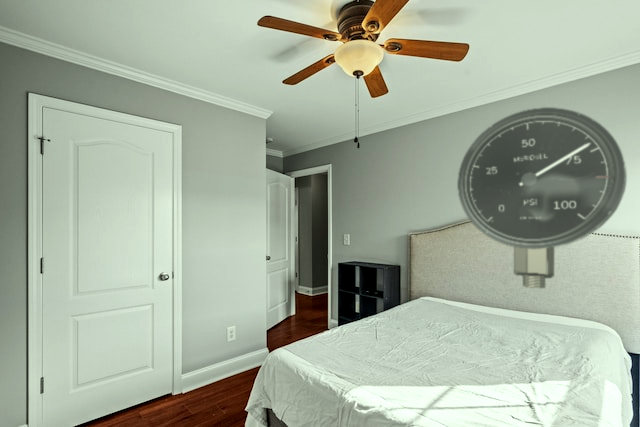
72.5 psi
